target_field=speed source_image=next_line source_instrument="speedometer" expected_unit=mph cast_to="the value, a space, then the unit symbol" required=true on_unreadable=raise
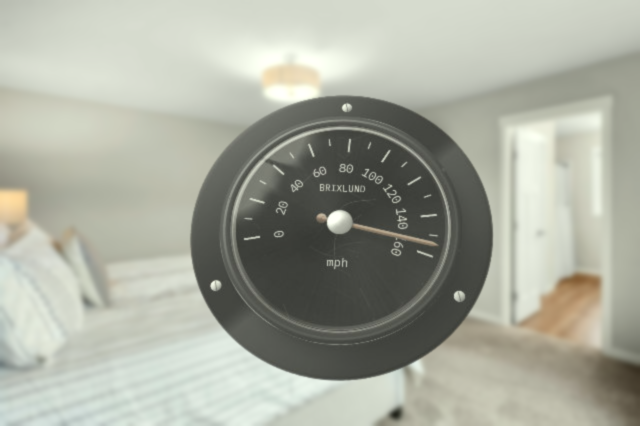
155 mph
